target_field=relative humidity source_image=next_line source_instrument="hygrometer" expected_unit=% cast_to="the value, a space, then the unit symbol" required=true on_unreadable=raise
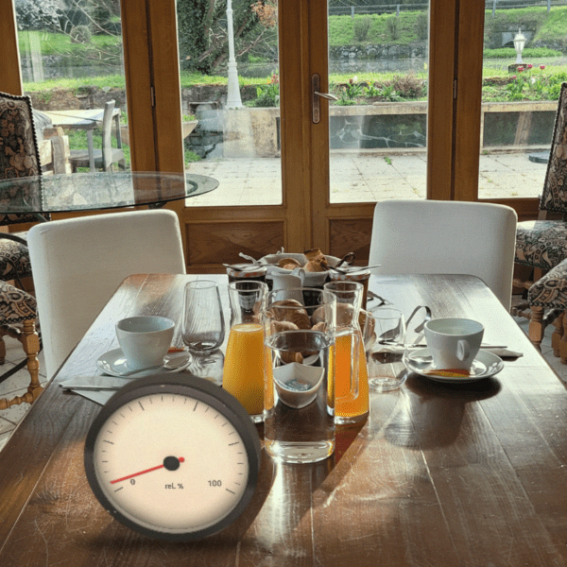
4 %
